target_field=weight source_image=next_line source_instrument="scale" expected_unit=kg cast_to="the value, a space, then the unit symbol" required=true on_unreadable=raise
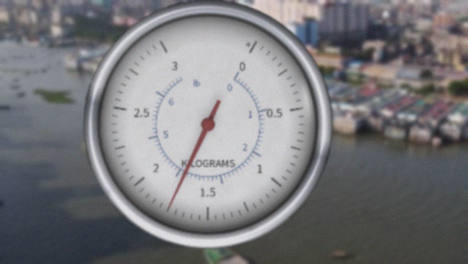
1.75 kg
